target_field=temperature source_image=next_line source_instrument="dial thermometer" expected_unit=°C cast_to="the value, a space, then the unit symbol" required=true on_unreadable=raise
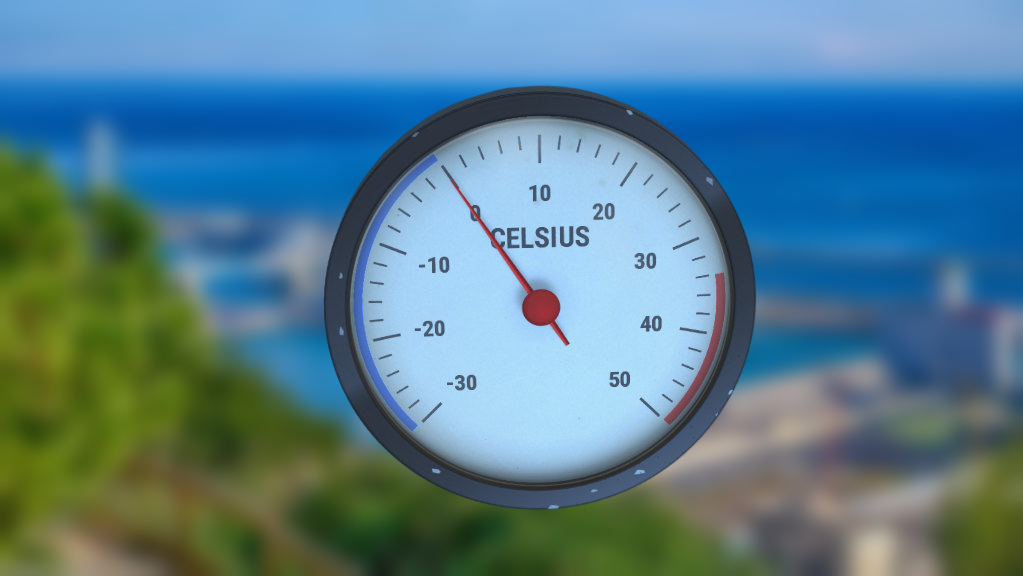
0 °C
